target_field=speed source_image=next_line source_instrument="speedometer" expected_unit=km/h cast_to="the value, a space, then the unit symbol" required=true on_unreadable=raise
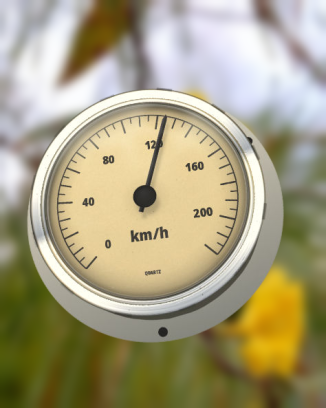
125 km/h
